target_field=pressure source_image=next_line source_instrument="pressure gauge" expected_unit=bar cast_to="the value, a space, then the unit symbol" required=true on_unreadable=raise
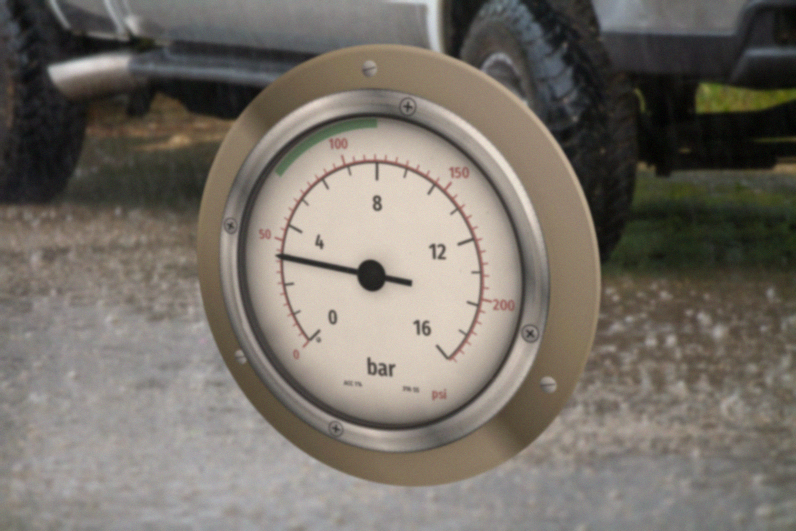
3 bar
